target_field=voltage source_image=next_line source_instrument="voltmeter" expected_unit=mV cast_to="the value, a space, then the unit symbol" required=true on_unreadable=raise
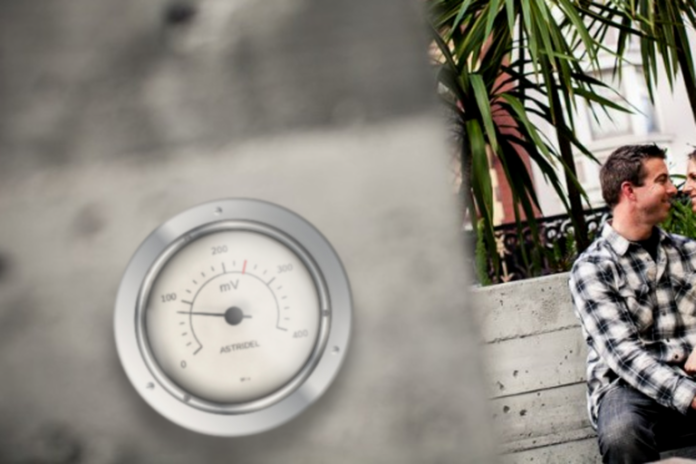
80 mV
